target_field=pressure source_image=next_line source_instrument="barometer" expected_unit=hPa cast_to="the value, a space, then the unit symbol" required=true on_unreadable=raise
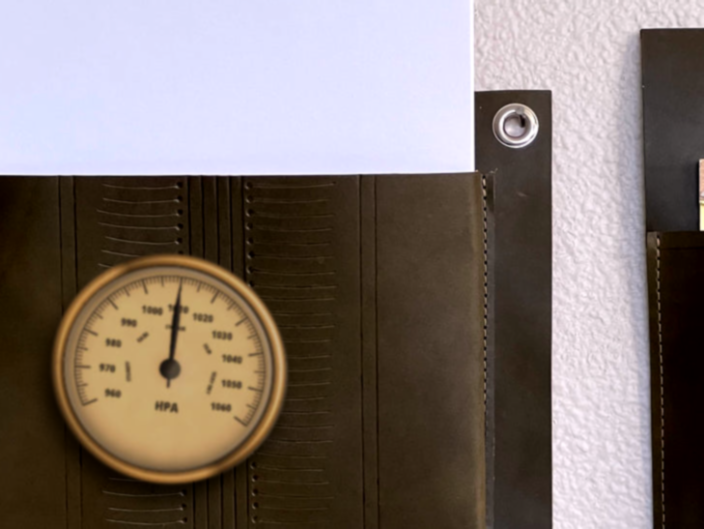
1010 hPa
